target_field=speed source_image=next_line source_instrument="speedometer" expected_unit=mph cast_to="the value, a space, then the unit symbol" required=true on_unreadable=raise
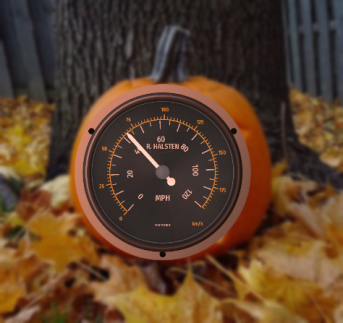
42.5 mph
